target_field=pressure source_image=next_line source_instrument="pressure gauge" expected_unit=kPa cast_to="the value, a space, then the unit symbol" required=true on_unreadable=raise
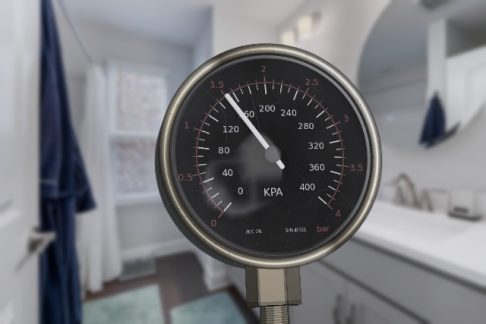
150 kPa
